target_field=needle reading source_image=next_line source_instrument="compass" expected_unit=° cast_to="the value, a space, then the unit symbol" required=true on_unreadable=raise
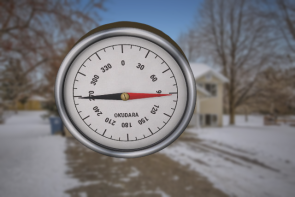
90 °
